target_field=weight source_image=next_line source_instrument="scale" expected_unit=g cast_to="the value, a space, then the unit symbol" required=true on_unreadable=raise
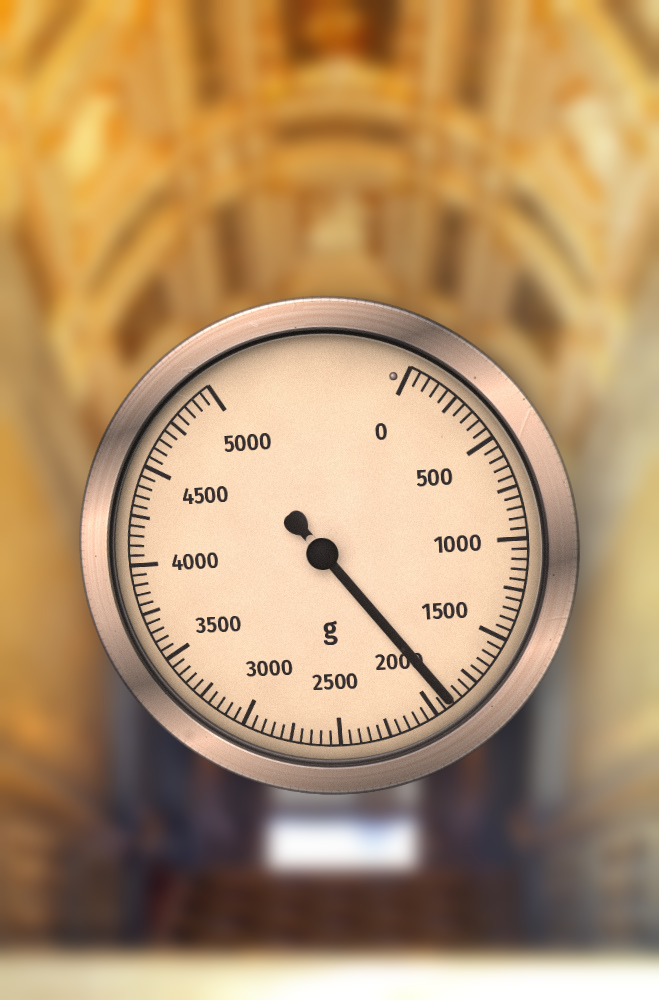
1900 g
